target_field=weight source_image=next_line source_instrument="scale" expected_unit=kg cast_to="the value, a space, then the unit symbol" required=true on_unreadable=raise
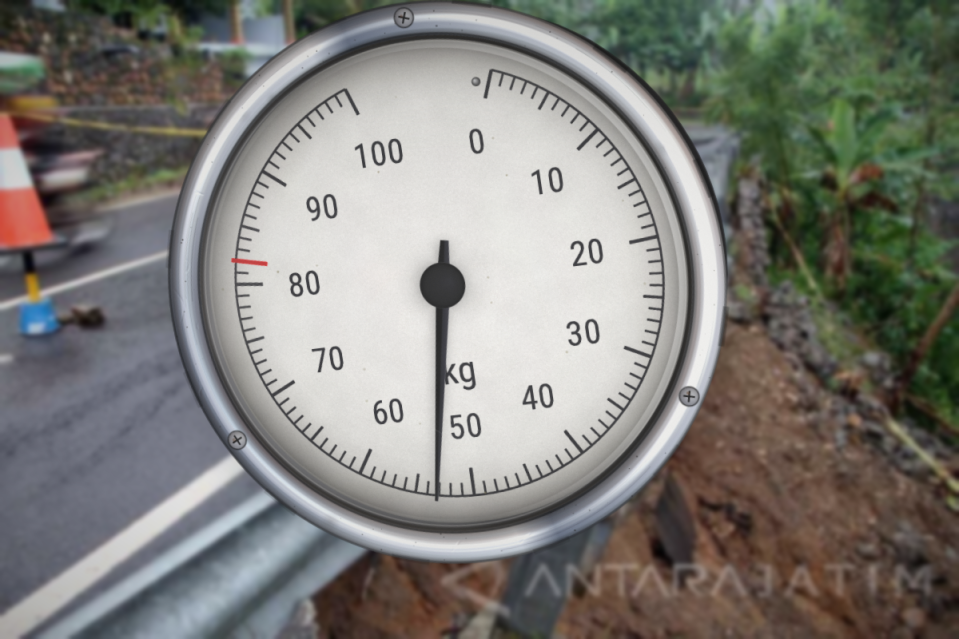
53 kg
